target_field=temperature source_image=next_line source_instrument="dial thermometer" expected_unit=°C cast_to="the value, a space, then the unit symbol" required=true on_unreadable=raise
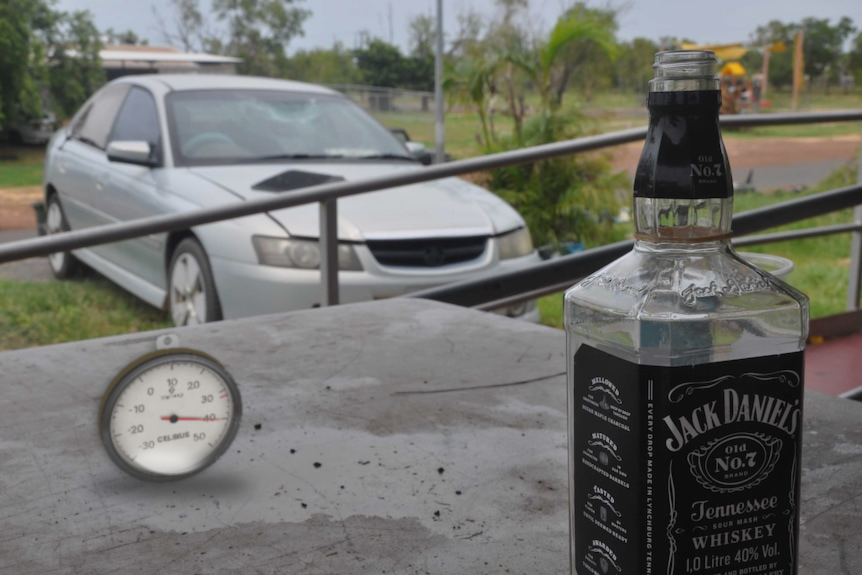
40 °C
